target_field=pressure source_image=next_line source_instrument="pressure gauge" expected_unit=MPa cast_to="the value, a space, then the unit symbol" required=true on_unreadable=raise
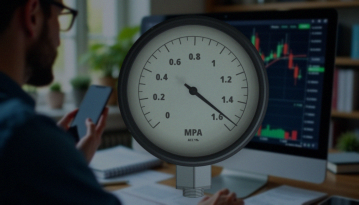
1.55 MPa
